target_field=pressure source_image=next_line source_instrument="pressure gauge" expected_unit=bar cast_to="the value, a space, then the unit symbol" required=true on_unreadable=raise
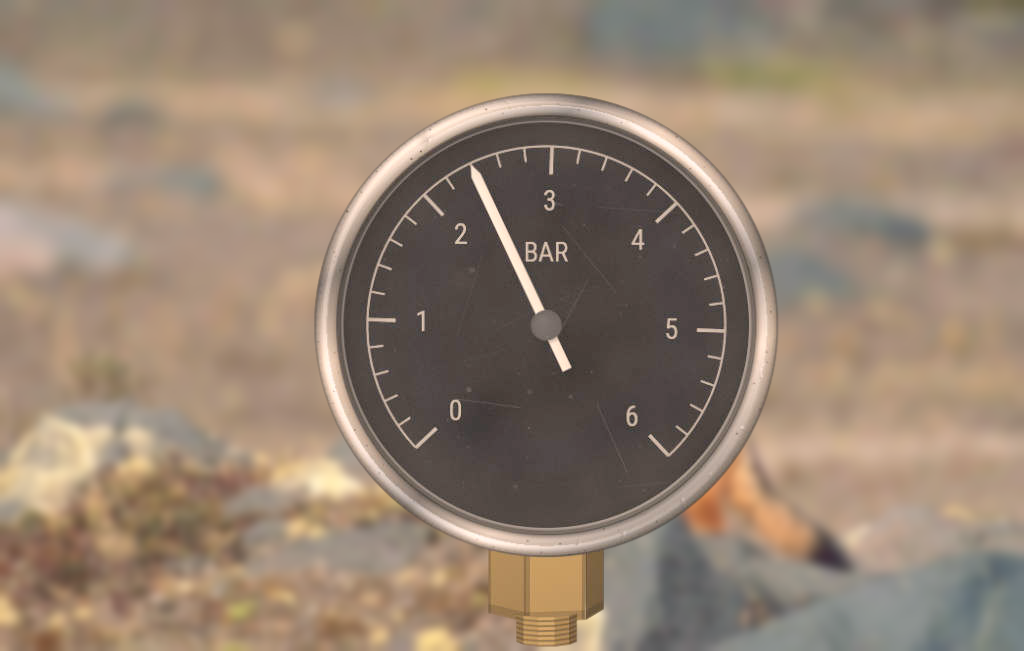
2.4 bar
